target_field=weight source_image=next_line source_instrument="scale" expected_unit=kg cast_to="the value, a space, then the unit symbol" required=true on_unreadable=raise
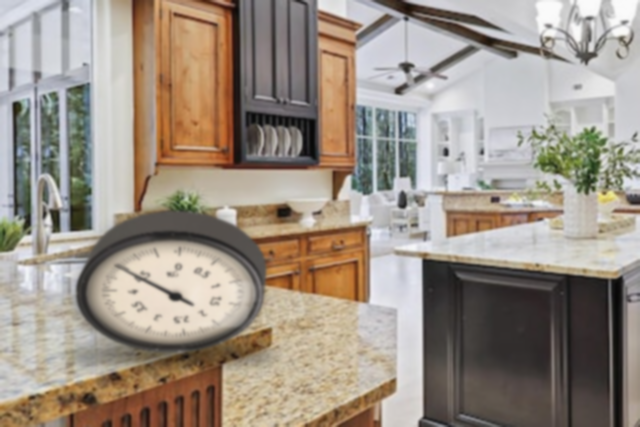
4.5 kg
